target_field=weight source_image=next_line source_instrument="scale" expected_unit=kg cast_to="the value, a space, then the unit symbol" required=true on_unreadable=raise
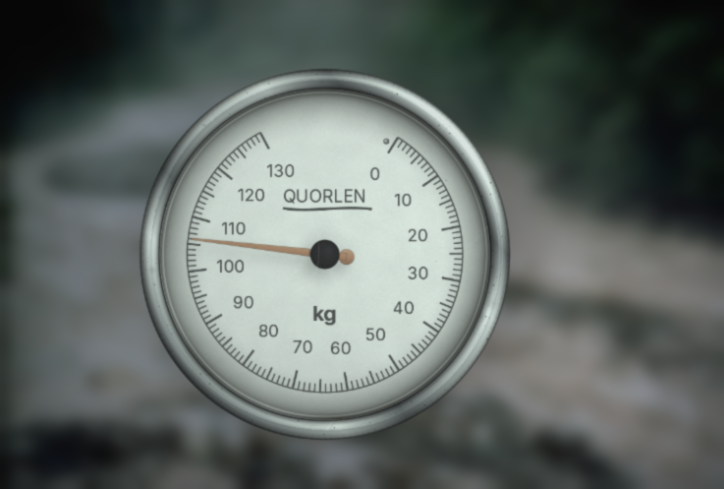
106 kg
